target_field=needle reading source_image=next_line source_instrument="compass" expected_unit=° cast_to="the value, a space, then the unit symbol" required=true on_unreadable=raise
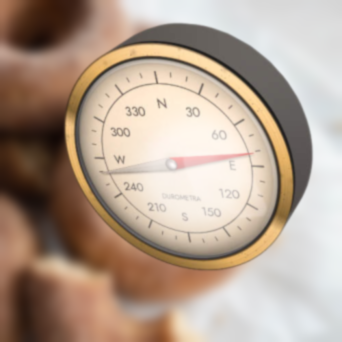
80 °
